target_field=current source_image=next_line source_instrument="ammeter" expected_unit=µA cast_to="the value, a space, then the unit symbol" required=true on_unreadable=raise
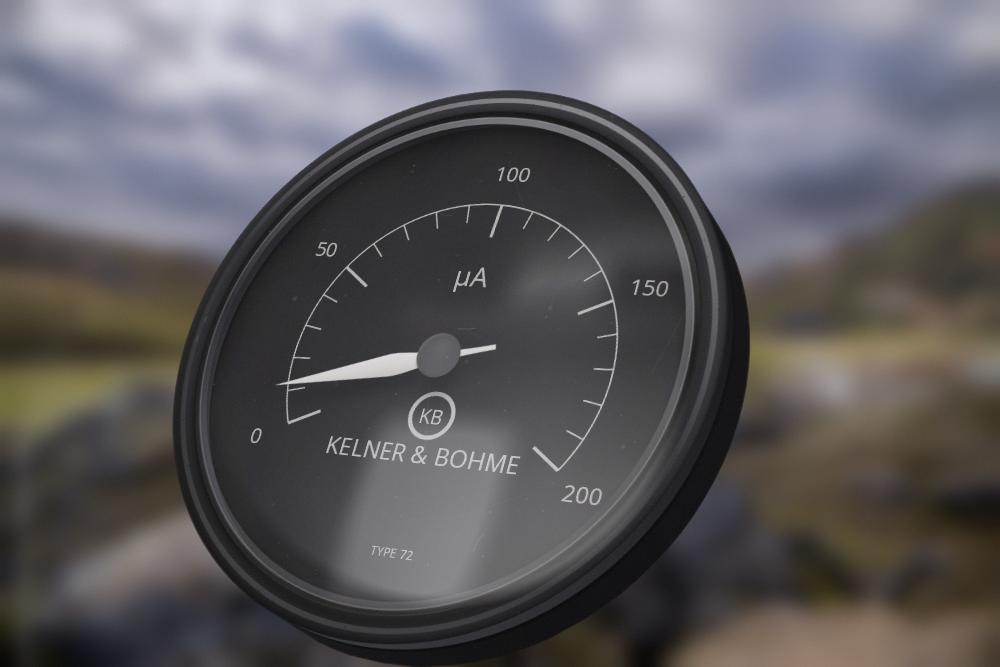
10 µA
